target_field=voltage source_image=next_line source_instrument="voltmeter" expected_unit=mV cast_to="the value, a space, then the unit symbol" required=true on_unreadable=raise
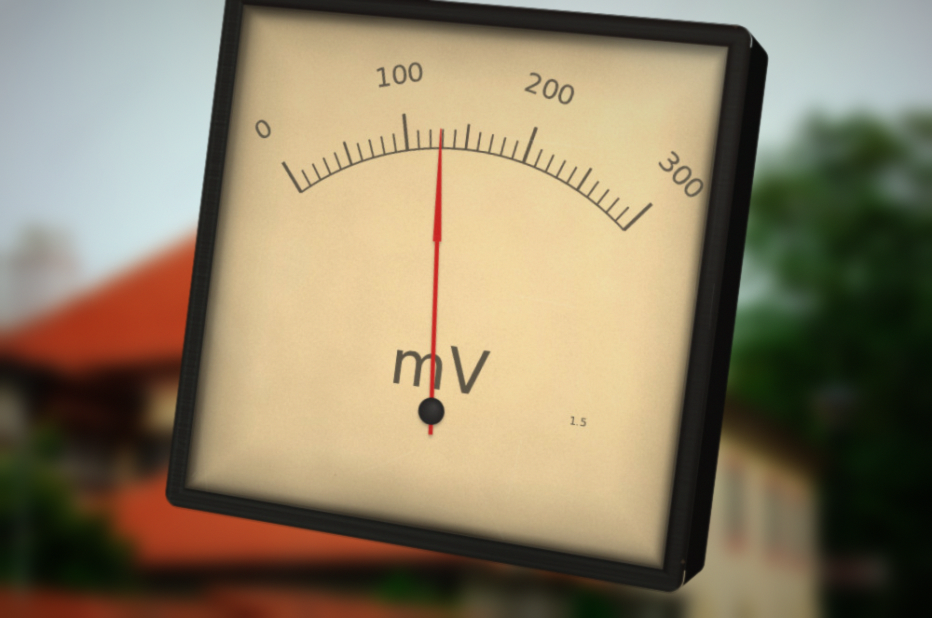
130 mV
